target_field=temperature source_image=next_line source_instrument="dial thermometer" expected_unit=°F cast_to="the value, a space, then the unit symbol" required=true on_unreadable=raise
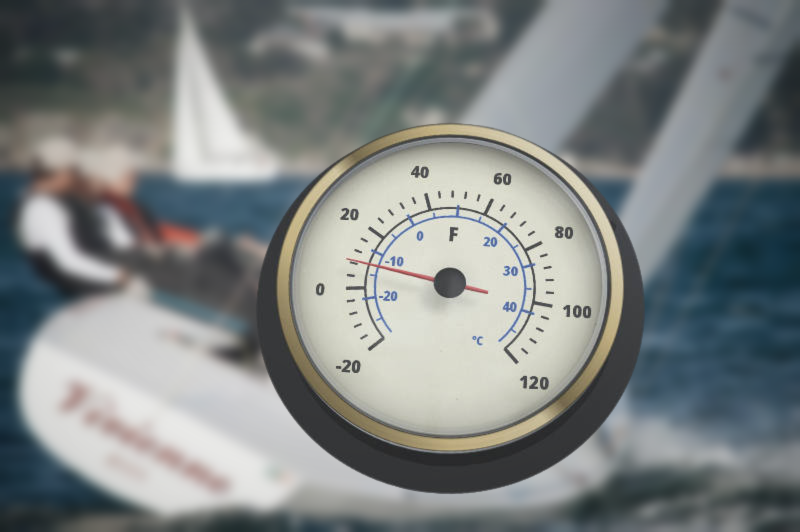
8 °F
